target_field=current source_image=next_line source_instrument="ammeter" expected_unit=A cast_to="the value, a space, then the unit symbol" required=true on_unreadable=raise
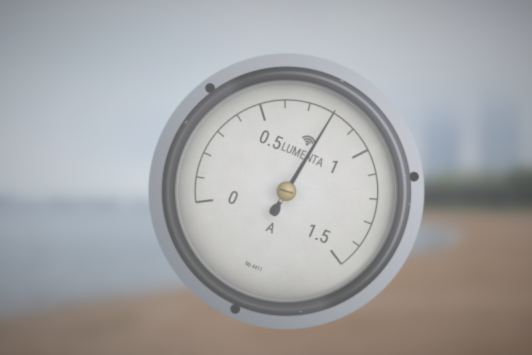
0.8 A
